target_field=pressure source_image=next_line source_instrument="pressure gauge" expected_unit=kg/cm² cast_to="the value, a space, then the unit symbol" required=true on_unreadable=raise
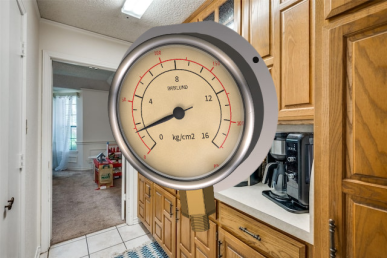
1.5 kg/cm²
